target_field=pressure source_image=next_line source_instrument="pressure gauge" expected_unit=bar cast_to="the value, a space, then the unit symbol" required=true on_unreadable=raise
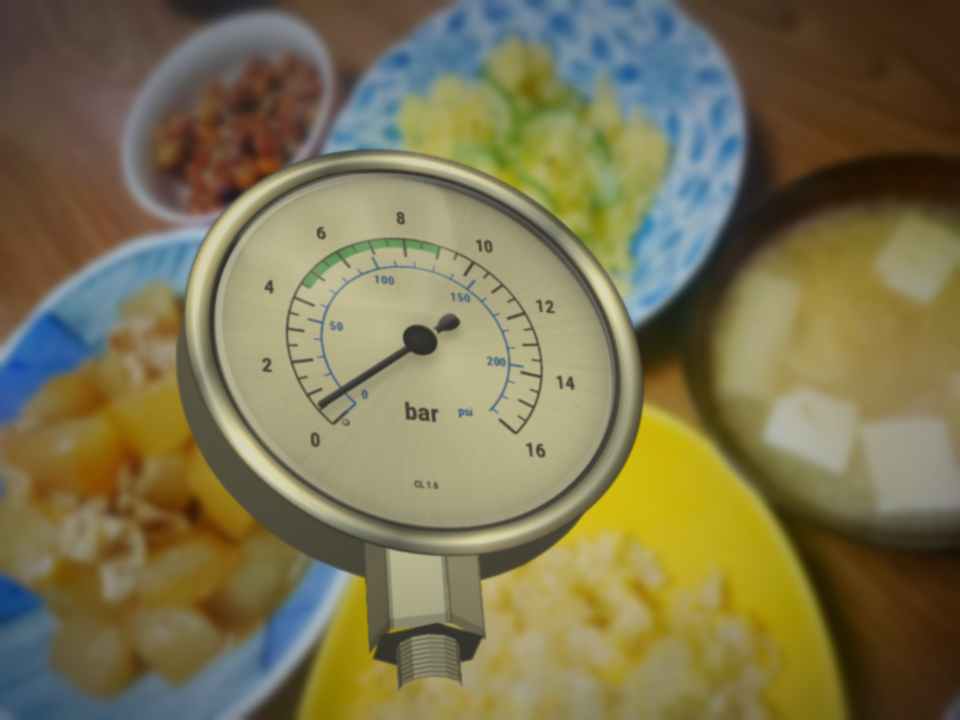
0.5 bar
